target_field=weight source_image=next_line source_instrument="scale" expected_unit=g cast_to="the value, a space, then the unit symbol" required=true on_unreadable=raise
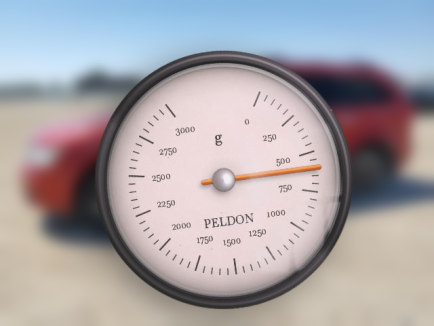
600 g
